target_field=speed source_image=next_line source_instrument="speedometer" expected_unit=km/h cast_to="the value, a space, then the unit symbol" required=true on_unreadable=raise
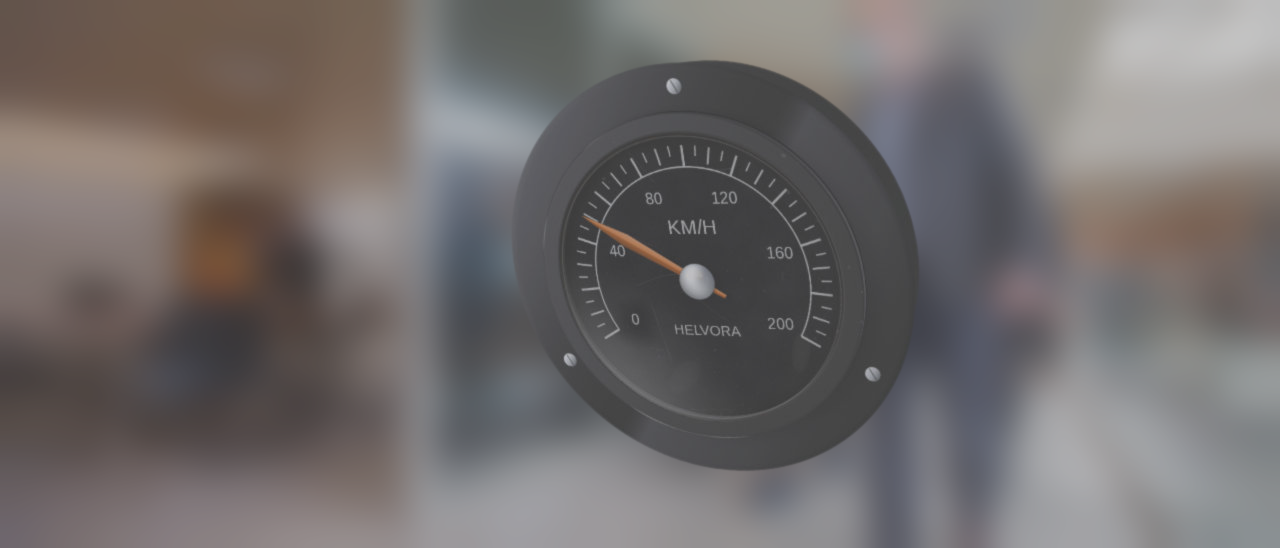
50 km/h
